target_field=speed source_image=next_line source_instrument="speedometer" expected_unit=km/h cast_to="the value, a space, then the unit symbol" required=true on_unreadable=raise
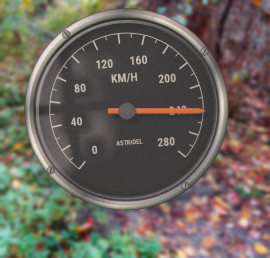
240 km/h
